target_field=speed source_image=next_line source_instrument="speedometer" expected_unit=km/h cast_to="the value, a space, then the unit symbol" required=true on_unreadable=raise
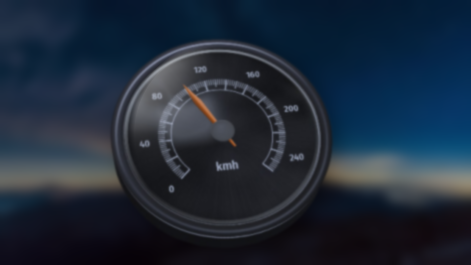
100 km/h
